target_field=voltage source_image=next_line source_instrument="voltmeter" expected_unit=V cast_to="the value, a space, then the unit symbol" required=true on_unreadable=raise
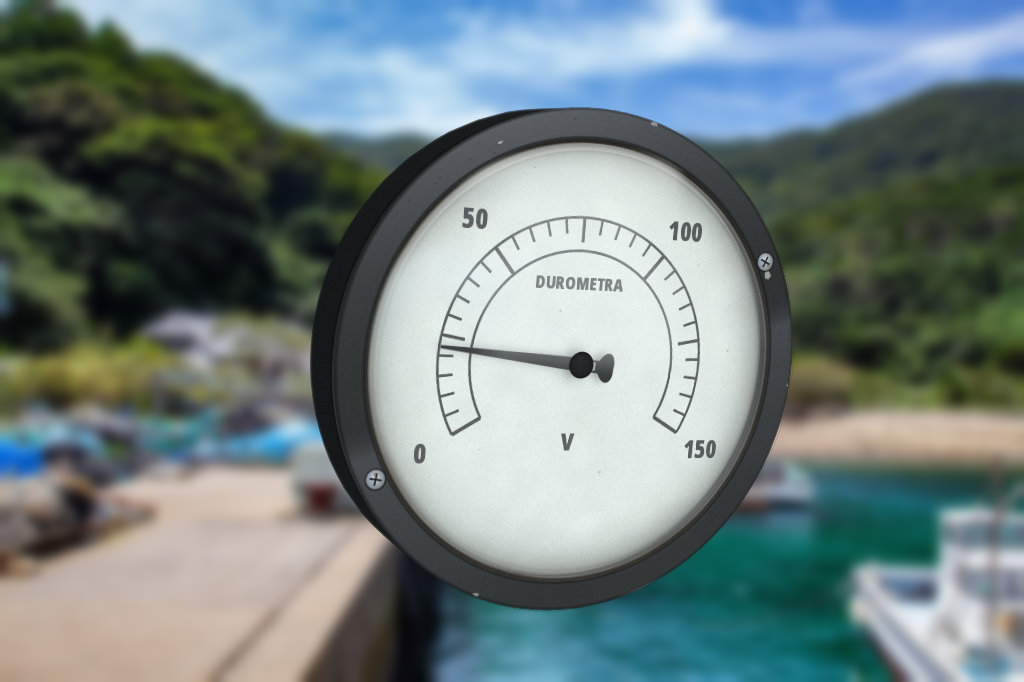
22.5 V
